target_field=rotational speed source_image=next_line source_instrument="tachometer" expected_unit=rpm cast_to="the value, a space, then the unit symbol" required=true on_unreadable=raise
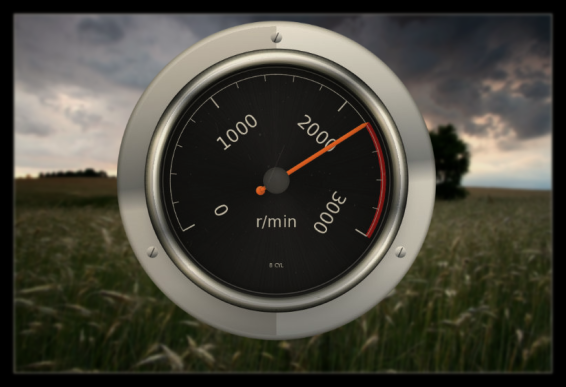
2200 rpm
